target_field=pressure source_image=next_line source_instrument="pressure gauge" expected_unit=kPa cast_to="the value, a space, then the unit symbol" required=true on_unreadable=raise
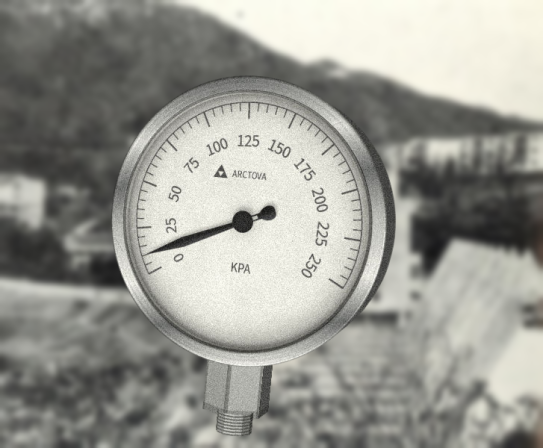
10 kPa
